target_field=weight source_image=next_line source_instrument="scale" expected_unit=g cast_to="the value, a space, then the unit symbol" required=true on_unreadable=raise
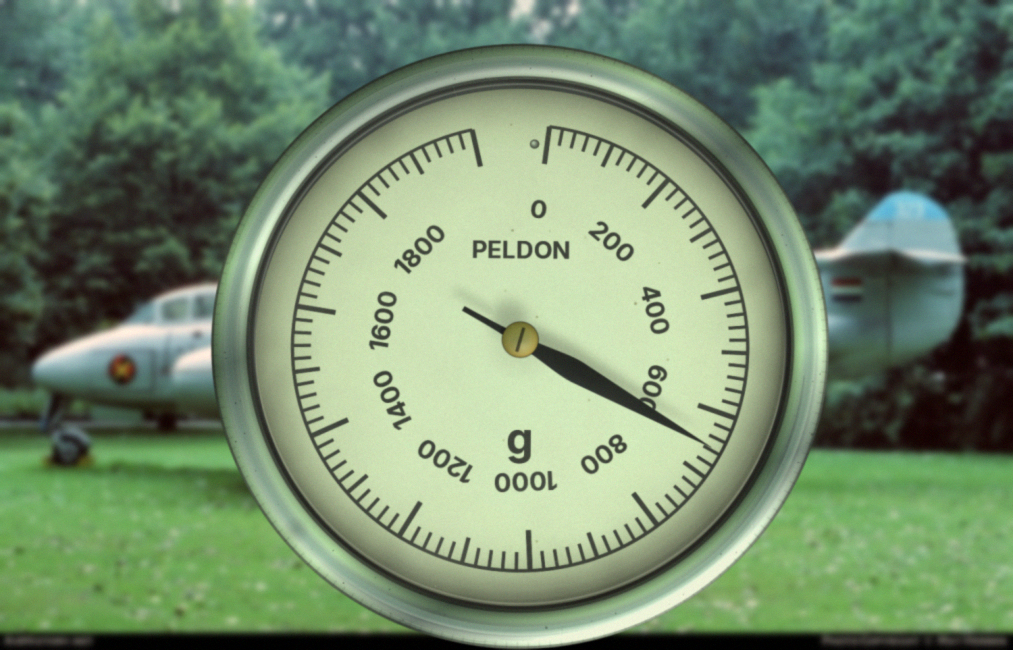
660 g
